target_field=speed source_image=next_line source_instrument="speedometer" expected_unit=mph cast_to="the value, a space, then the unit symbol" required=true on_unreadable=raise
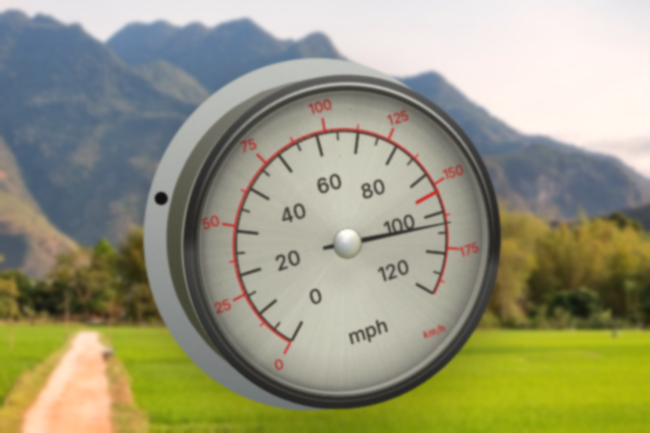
102.5 mph
